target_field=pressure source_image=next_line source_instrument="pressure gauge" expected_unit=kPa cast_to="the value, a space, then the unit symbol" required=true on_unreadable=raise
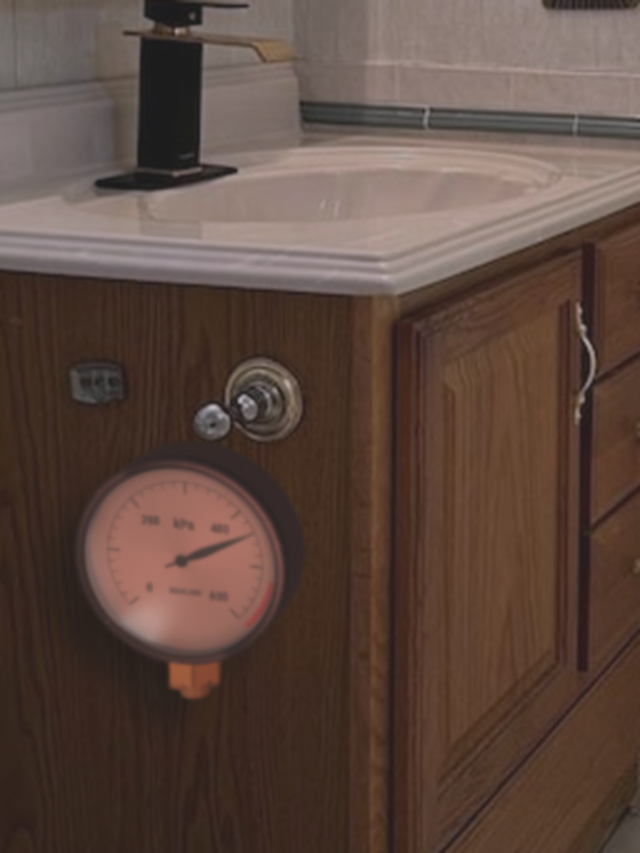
440 kPa
